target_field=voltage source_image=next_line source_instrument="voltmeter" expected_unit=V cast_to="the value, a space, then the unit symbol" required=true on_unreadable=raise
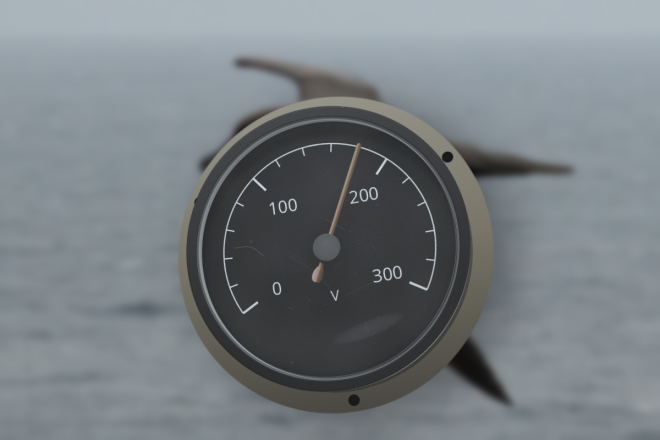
180 V
